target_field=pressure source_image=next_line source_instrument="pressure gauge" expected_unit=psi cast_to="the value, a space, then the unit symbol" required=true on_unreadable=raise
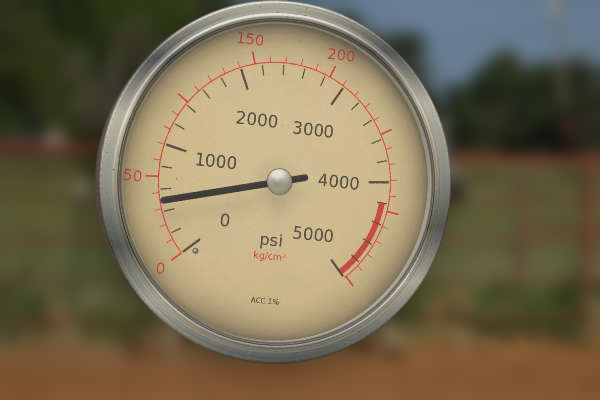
500 psi
